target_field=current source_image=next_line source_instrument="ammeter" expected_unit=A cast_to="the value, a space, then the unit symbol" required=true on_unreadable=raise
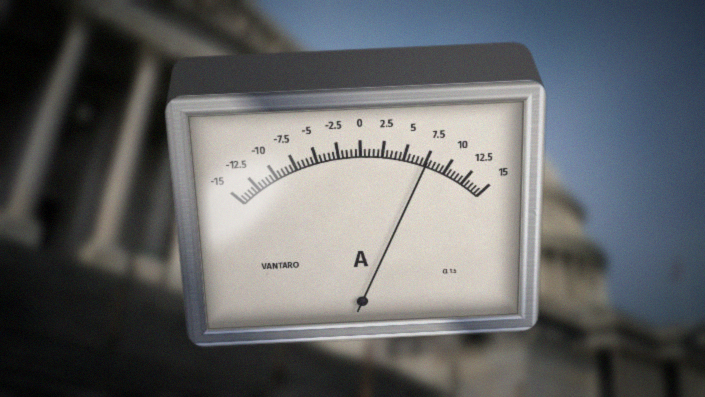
7.5 A
